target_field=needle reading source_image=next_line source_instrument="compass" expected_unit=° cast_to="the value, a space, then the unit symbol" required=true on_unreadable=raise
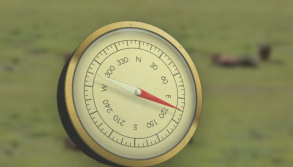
105 °
